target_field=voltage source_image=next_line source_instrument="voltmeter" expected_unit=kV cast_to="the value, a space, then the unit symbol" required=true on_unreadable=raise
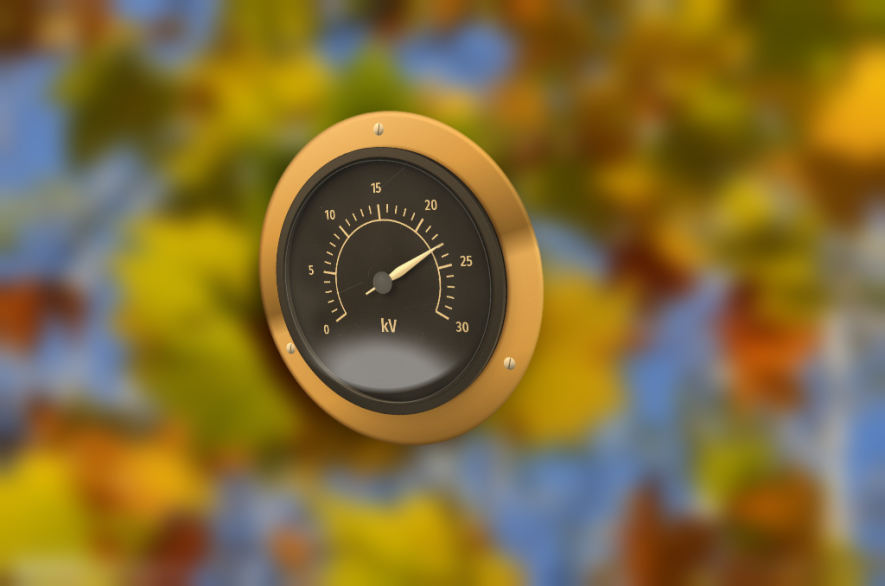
23 kV
